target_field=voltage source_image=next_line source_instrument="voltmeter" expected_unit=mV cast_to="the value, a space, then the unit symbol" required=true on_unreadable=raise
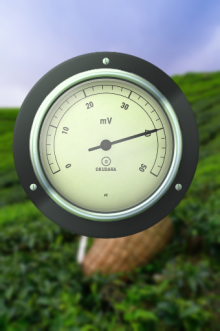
40 mV
